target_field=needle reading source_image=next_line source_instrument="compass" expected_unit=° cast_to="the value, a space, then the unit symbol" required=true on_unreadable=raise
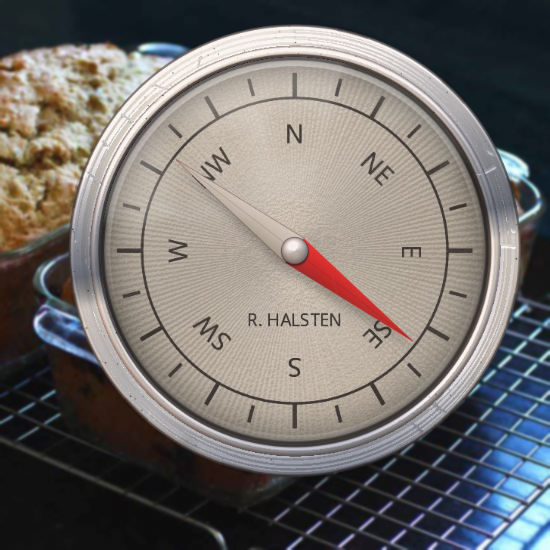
127.5 °
